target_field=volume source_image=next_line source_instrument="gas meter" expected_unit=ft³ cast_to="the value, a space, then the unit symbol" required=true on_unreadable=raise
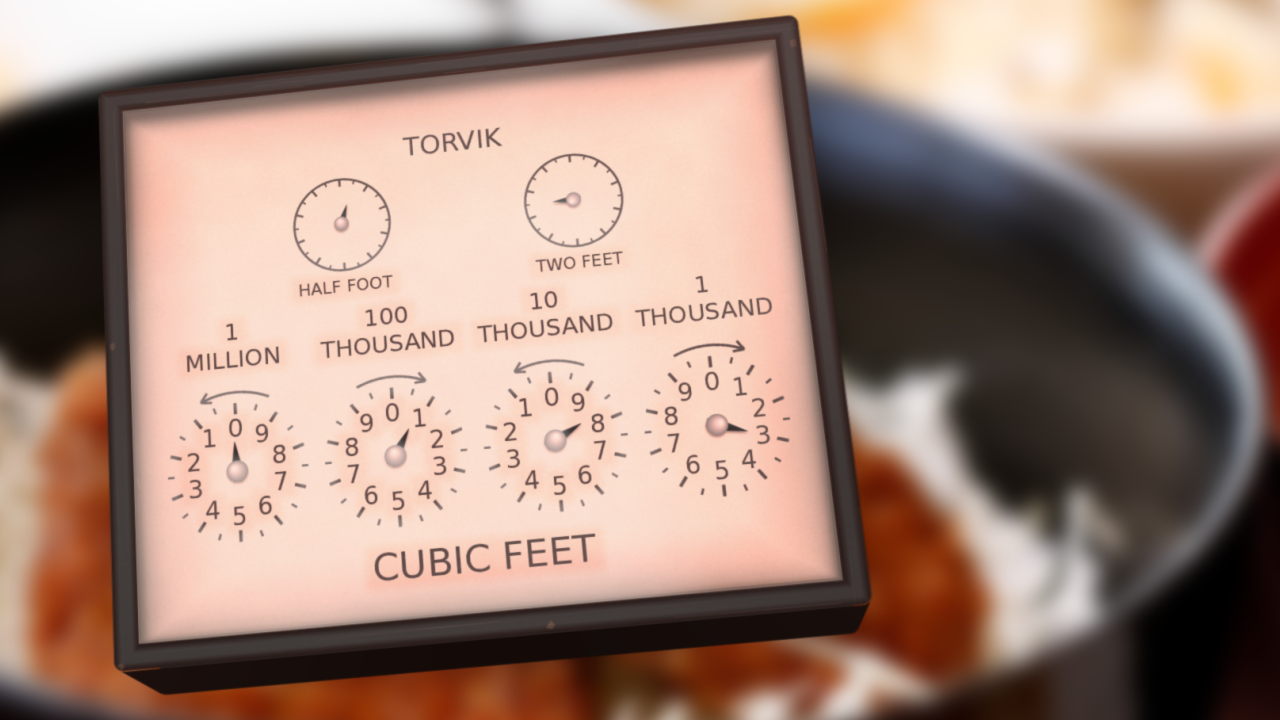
8300 ft³
